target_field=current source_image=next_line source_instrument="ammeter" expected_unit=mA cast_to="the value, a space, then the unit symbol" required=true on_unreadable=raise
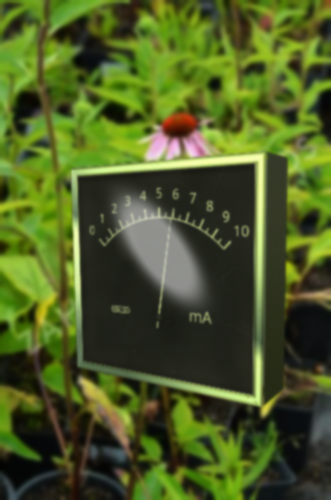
6 mA
